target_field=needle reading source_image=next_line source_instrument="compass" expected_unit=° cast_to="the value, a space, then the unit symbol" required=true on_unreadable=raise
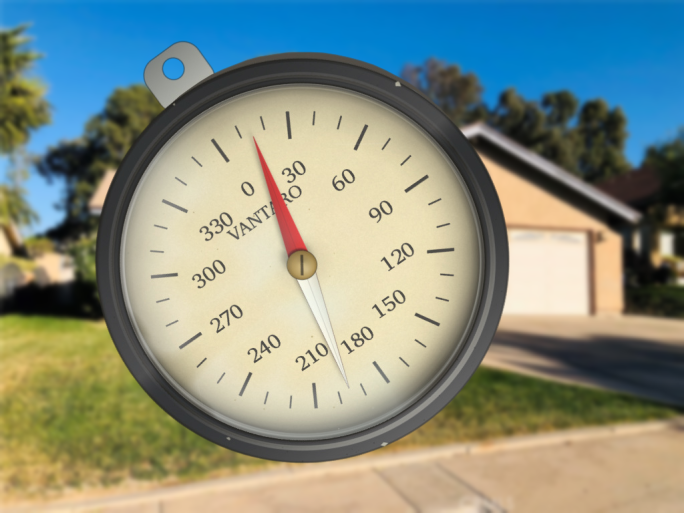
15 °
